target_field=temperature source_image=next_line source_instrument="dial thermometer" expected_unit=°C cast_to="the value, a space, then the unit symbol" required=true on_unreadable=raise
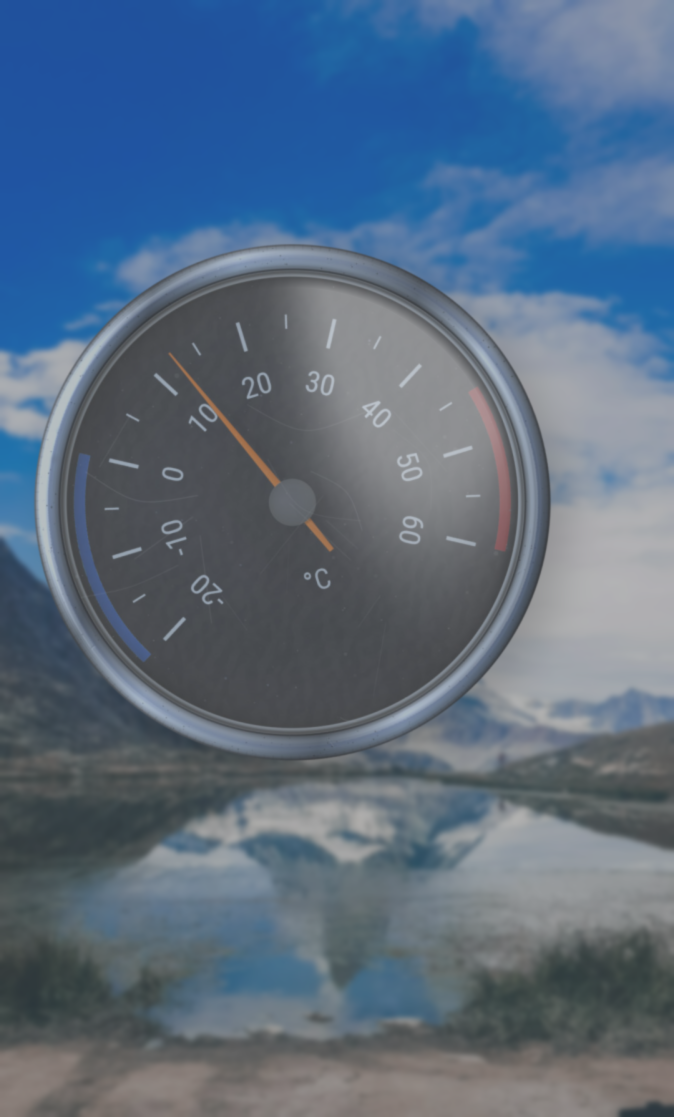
12.5 °C
